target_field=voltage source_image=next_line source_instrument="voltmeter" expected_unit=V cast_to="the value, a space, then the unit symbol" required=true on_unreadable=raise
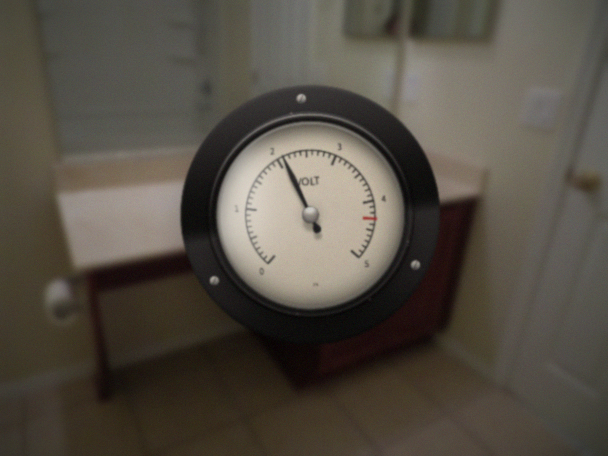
2.1 V
